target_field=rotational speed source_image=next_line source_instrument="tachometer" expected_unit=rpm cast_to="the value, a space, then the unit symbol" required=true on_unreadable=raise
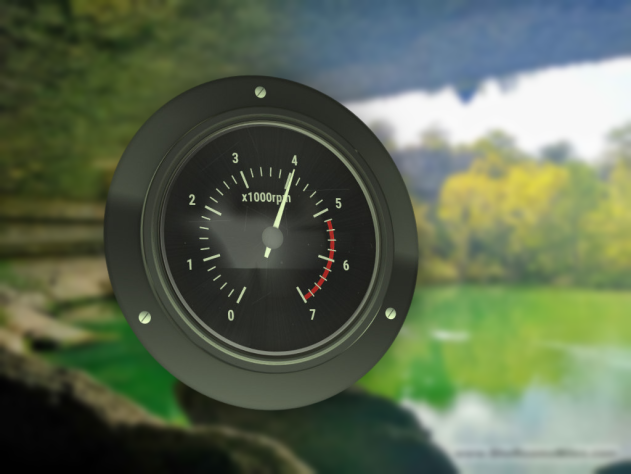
4000 rpm
